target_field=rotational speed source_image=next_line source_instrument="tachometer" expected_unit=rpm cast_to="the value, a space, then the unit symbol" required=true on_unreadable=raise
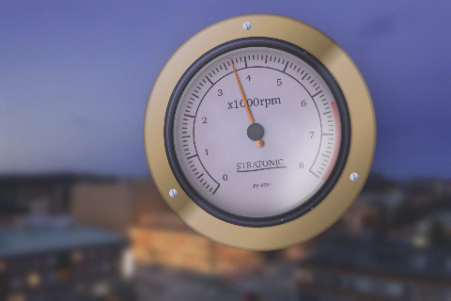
3700 rpm
